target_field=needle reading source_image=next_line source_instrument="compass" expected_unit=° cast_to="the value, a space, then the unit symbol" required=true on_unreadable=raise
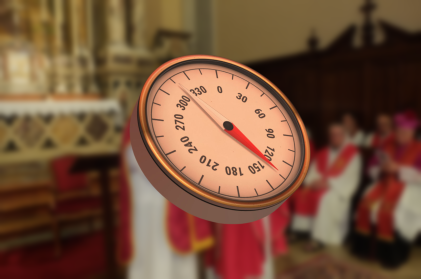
135 °
